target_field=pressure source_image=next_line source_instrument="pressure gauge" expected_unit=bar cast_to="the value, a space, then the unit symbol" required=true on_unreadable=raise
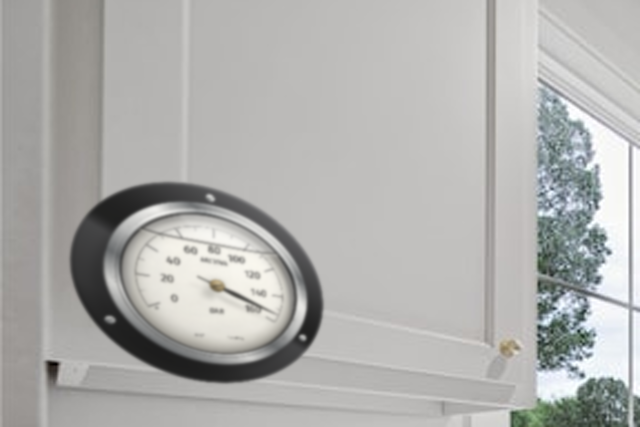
155 bar
